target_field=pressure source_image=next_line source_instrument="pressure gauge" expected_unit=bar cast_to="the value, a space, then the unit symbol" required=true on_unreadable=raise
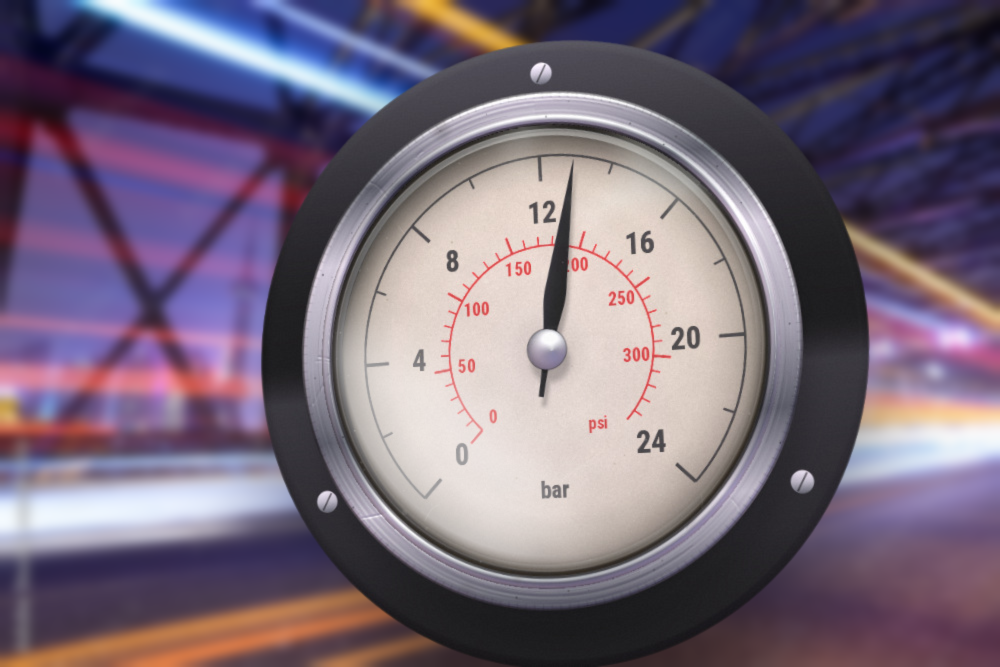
13 bar
